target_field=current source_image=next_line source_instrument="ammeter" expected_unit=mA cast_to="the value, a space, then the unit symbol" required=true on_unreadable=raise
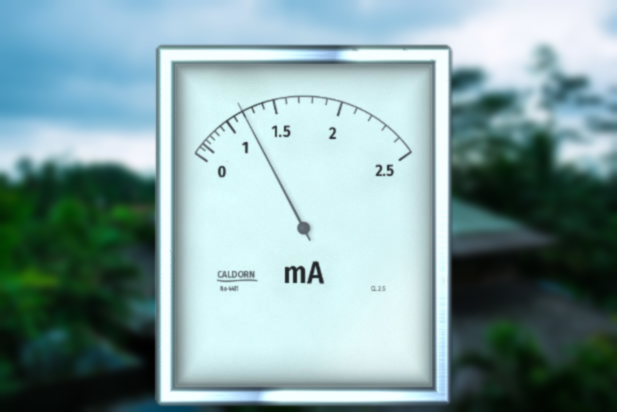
1.2 mA
